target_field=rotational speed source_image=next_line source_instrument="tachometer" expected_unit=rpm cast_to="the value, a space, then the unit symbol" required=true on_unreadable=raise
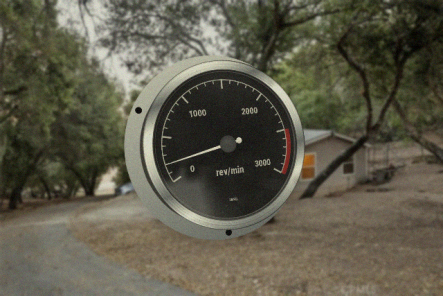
200 rpm
